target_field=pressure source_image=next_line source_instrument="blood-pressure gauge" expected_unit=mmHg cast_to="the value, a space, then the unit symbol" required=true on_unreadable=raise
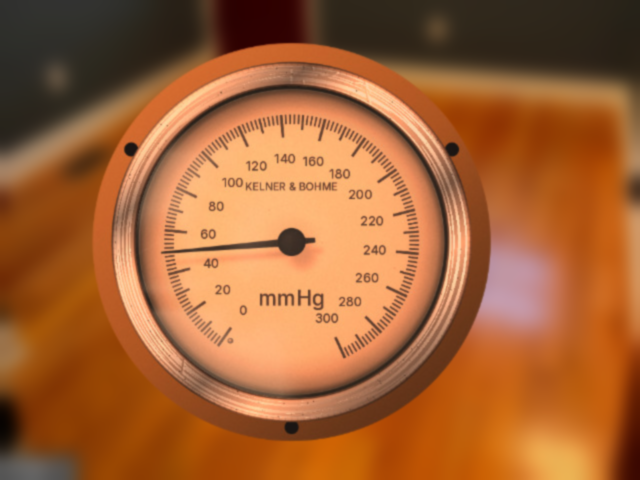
50 mmHg
